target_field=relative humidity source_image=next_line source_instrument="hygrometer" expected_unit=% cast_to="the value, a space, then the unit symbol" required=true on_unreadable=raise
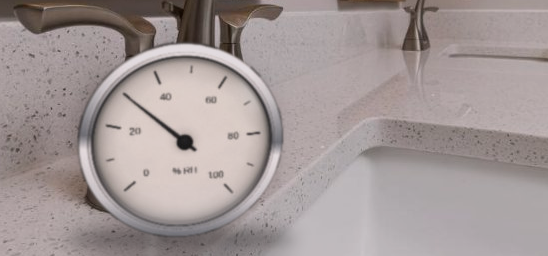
30 %
